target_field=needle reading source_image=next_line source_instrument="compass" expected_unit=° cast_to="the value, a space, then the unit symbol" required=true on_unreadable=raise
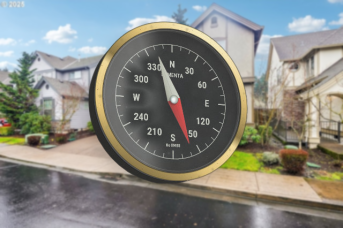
160 °
